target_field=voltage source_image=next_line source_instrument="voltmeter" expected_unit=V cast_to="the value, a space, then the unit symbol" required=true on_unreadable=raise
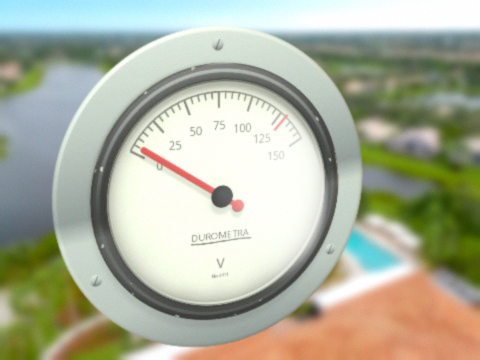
5 V
